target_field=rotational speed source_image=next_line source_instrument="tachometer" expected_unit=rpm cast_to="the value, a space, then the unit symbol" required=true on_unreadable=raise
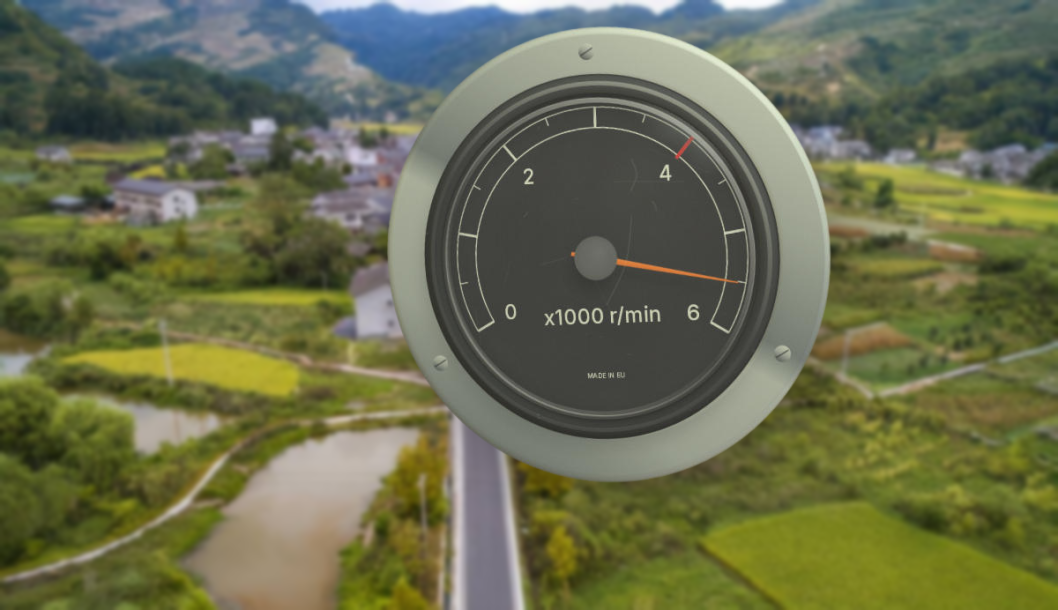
5500 rpm
